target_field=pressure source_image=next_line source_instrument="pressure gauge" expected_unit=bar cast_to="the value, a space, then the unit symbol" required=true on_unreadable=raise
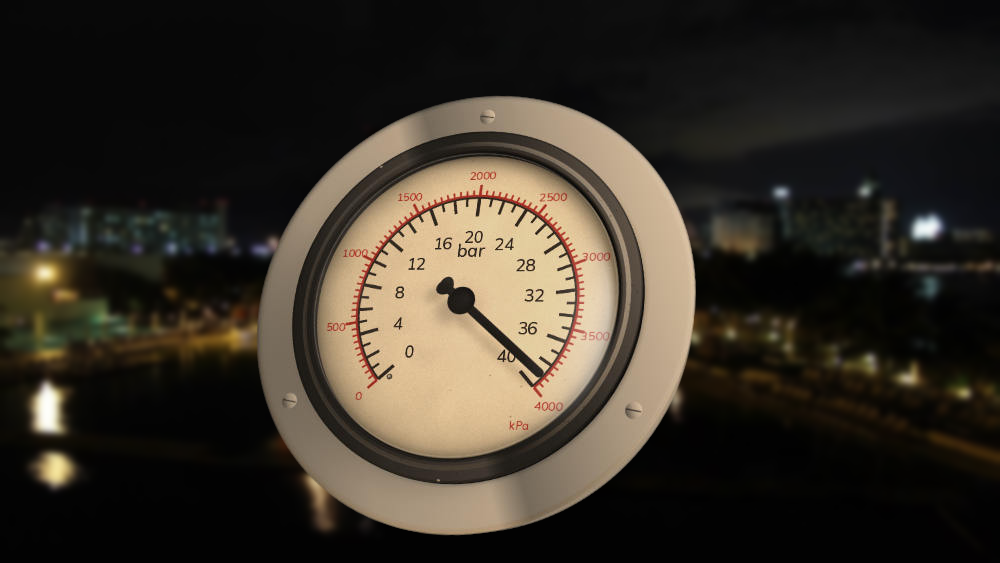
39 bar
